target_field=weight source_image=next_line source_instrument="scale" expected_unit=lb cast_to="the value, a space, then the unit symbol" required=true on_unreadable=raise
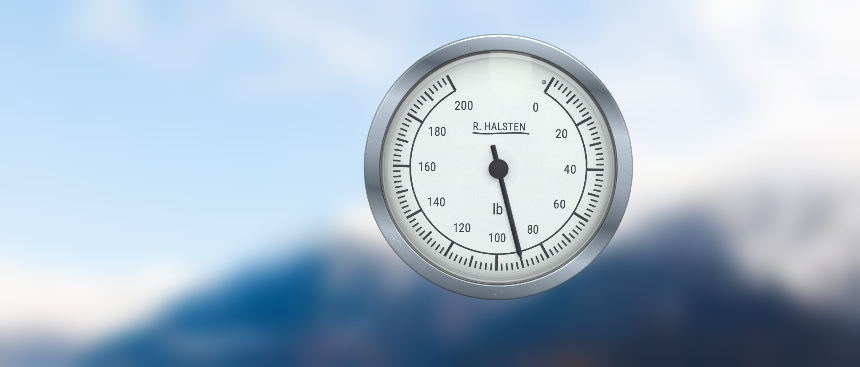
90 lb
